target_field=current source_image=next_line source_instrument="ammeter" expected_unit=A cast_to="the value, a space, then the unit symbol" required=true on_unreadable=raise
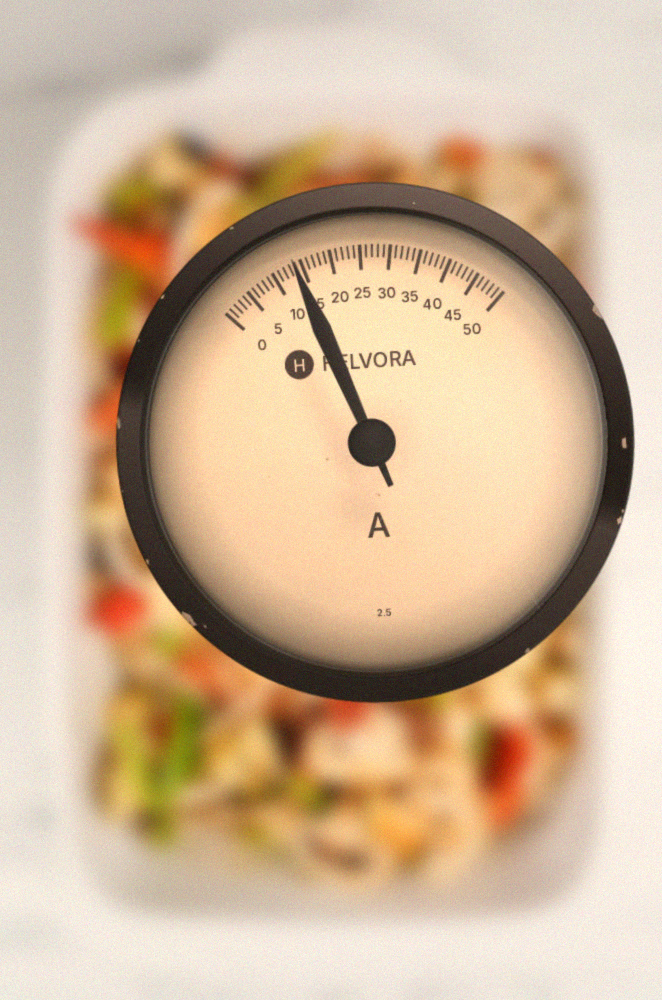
14 A
